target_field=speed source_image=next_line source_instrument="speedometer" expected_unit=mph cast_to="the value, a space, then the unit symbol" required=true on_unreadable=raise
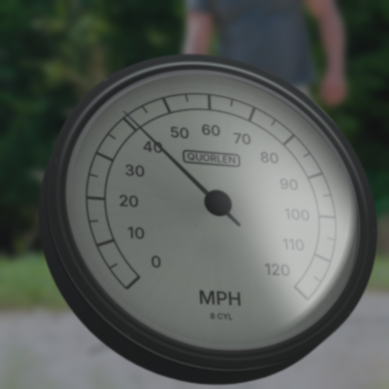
40 mph
